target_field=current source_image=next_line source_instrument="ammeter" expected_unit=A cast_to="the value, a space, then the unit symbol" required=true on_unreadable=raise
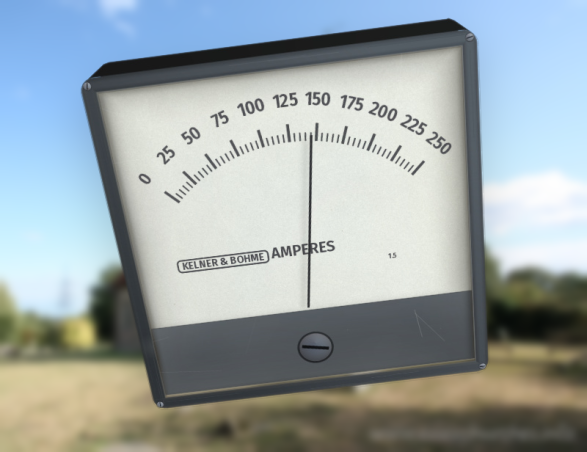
145 A
